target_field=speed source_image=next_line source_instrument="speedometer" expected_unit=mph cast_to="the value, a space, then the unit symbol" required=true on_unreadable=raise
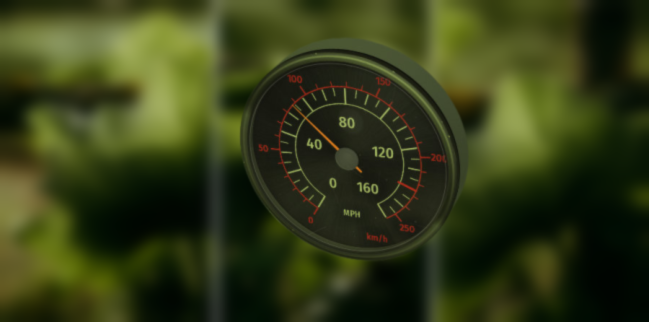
55 mph
